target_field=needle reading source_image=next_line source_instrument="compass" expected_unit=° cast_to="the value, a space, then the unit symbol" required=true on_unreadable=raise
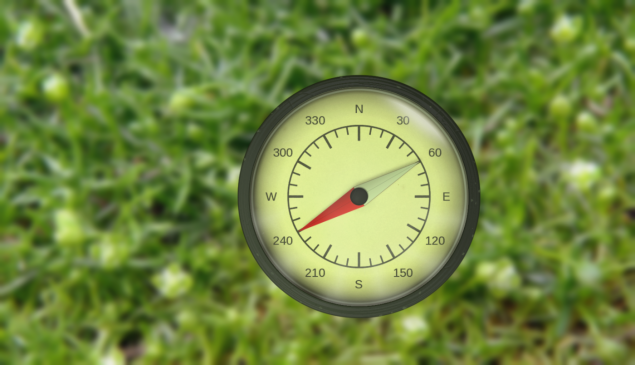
240 °
